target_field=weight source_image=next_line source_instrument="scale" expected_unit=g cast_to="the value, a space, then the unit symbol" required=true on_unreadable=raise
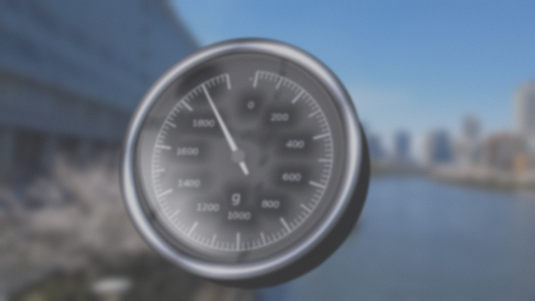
1900 g
